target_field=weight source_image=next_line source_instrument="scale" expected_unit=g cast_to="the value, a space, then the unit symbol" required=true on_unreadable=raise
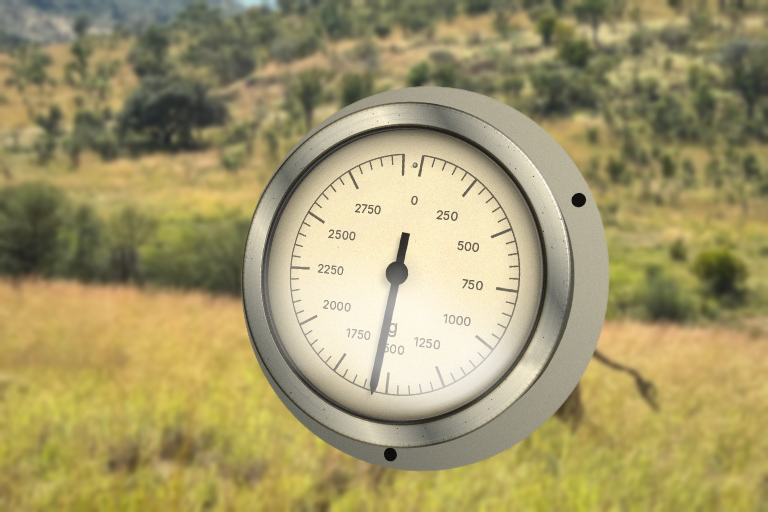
1550 g
